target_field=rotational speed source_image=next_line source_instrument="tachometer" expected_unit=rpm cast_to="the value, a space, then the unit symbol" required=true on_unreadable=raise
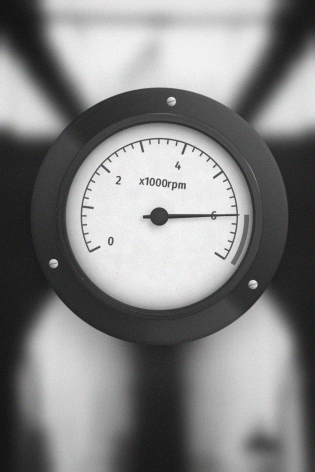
6000 rpm
